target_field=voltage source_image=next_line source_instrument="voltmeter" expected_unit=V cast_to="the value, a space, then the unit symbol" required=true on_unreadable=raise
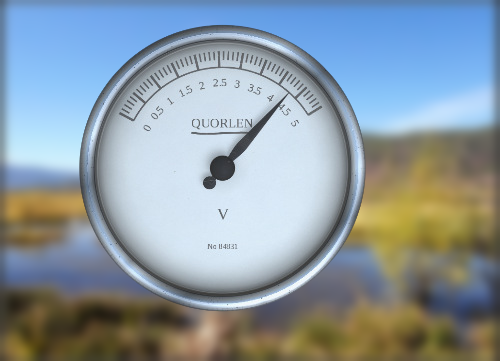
4.3 V
